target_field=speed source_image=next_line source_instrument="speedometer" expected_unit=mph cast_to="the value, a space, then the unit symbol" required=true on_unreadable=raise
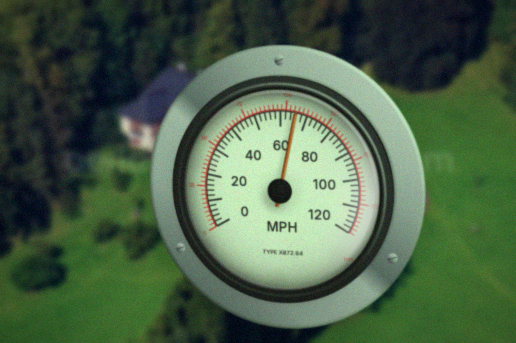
66 mph
